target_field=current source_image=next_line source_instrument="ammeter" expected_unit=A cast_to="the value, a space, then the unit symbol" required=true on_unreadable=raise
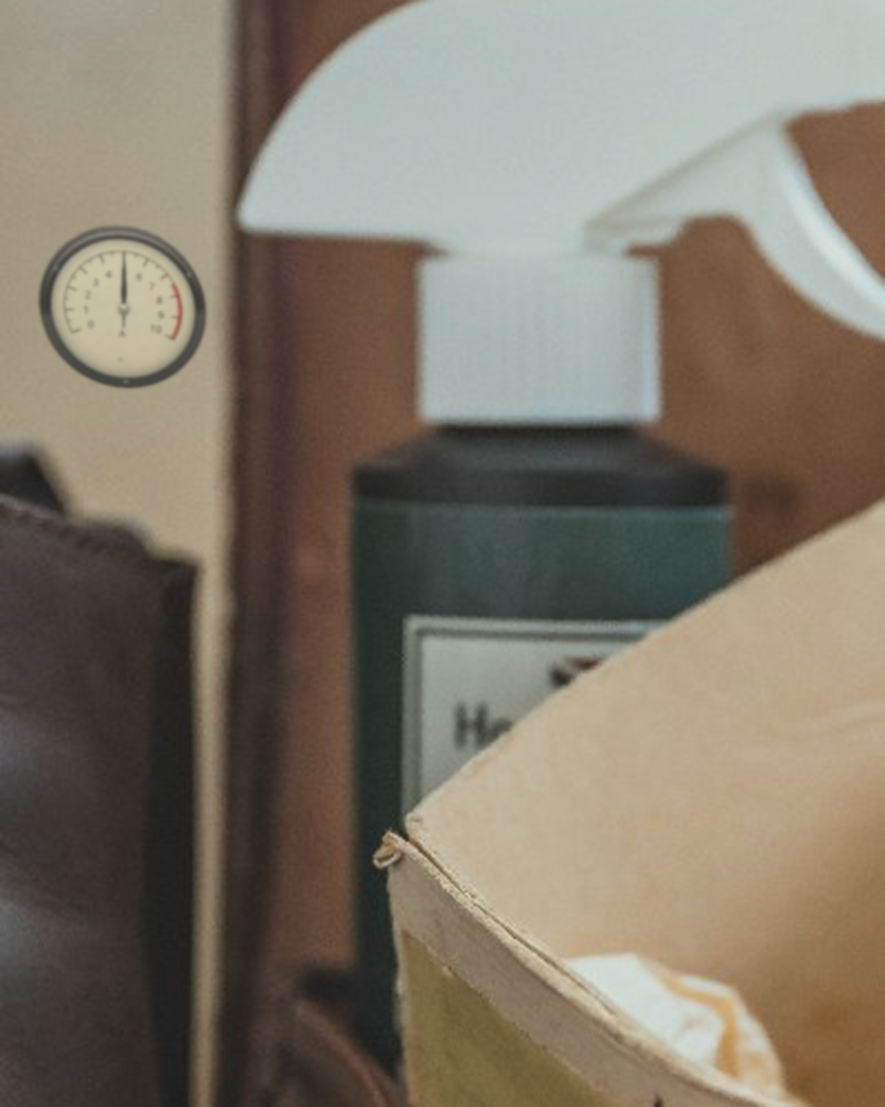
5 A
